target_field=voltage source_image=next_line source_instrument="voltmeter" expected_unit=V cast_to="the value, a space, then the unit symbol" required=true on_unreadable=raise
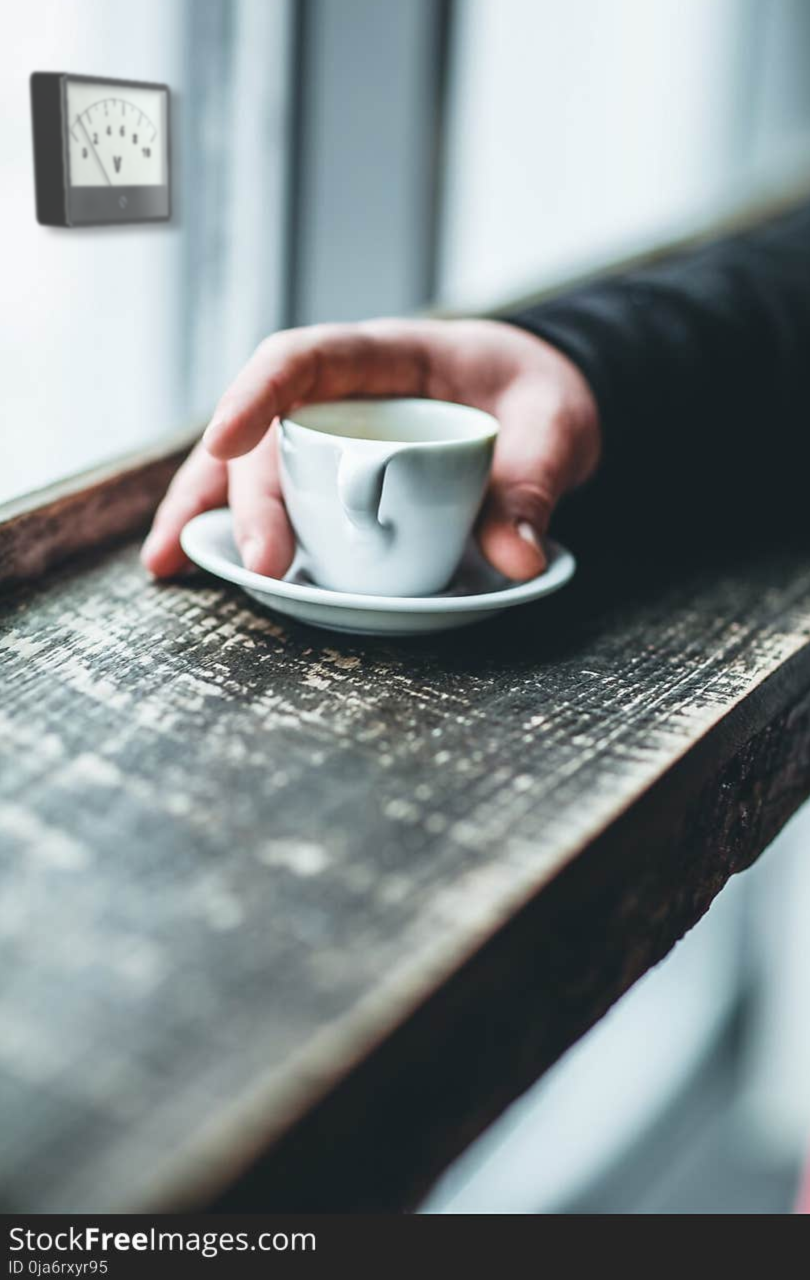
1 V
